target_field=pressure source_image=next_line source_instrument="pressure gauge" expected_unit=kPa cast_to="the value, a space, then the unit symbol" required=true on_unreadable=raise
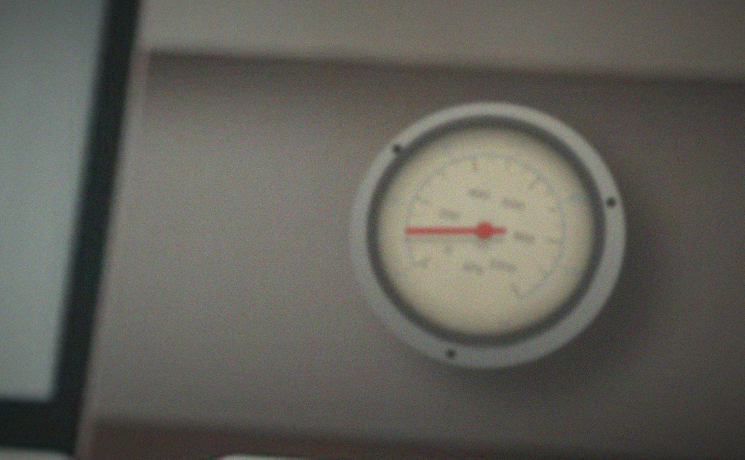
100 kPa
